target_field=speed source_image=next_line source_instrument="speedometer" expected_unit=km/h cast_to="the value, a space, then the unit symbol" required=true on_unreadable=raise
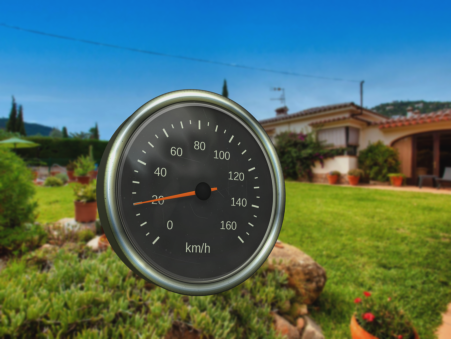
20 km/h
